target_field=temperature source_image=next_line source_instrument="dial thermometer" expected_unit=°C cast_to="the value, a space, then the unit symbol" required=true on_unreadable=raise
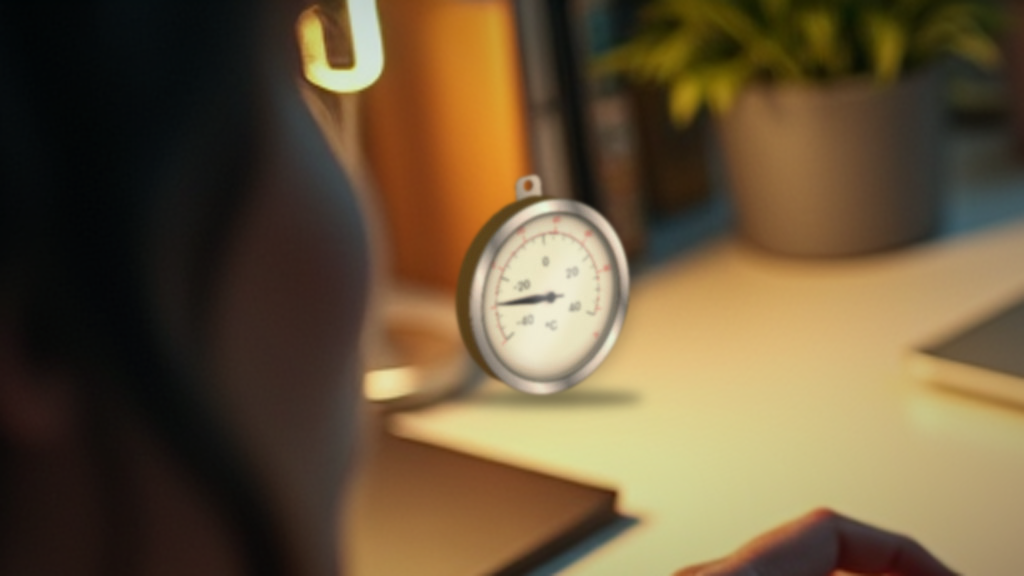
-28 °C
